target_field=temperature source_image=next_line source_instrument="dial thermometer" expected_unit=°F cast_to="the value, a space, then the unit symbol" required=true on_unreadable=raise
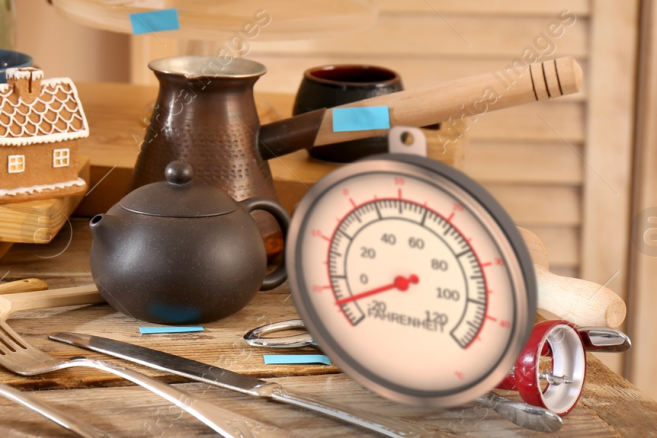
-10 °F
